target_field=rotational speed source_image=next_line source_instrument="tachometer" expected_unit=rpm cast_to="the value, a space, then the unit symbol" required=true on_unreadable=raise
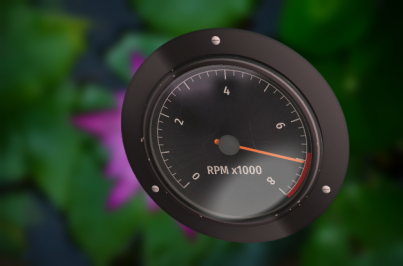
7000 rpm
